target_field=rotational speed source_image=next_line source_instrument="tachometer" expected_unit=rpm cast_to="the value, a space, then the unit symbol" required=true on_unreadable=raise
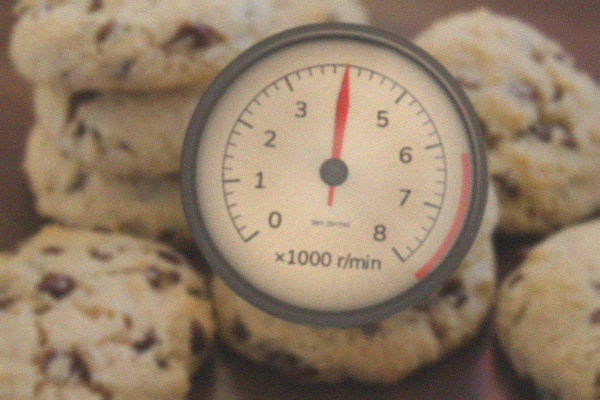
4000 rpm
